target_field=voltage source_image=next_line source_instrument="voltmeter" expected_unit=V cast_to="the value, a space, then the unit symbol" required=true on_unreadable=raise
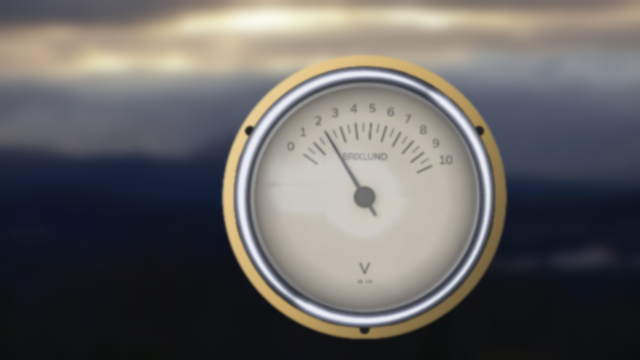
2 V
